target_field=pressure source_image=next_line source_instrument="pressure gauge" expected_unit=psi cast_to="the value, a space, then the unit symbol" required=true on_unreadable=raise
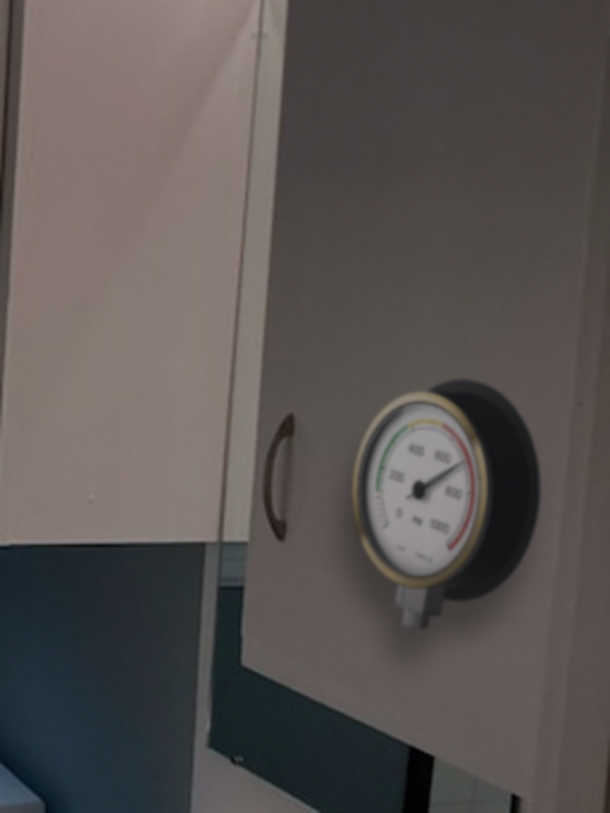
700 psi
